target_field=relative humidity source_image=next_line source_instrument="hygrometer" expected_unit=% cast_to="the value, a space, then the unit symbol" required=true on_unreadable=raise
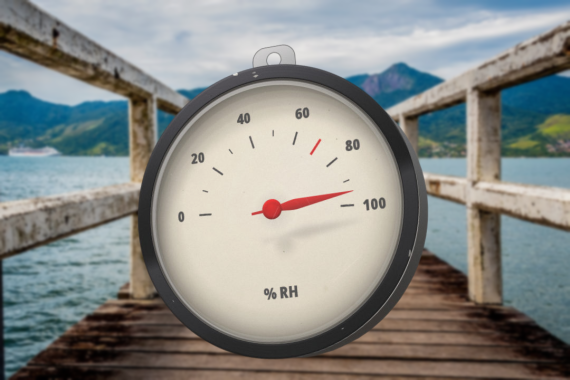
95 %
